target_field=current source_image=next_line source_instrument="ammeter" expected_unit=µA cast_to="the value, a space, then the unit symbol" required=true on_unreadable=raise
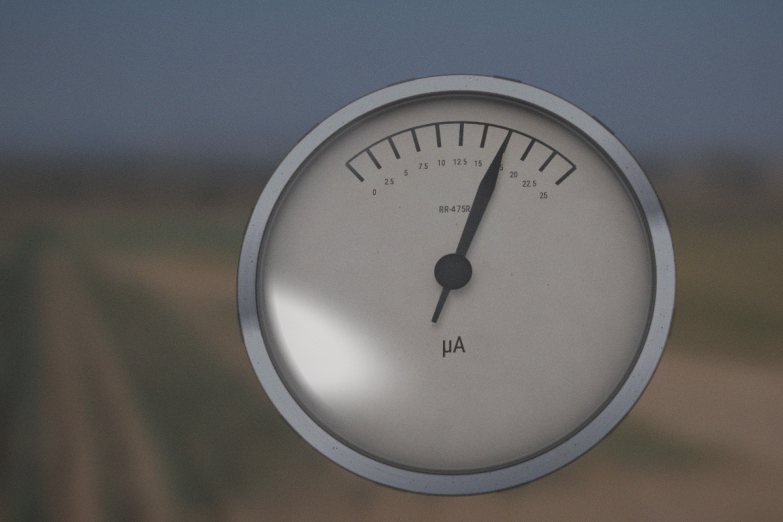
17.5 µA
